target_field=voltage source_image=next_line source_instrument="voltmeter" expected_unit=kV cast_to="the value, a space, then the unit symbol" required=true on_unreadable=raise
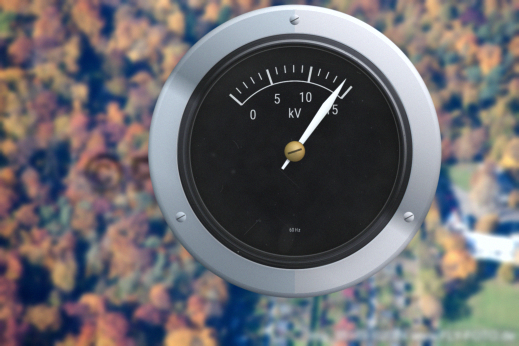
14 kV
